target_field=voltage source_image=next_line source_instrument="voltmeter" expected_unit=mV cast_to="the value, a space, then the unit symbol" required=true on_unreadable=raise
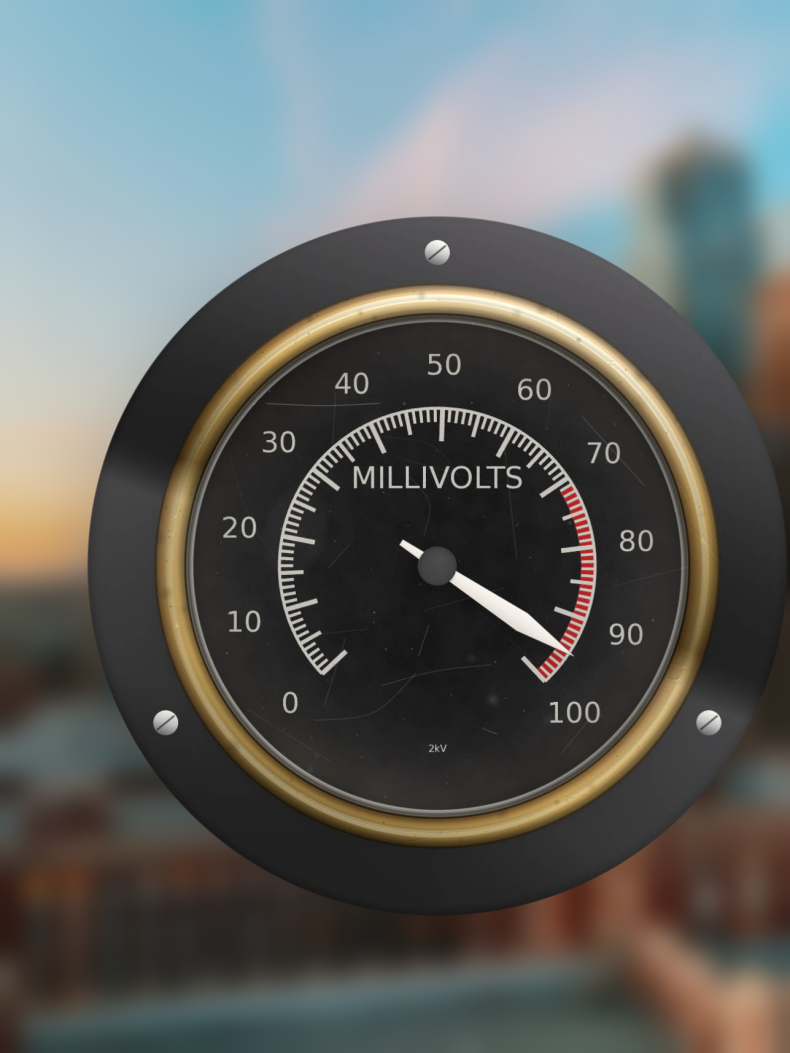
95 mV
